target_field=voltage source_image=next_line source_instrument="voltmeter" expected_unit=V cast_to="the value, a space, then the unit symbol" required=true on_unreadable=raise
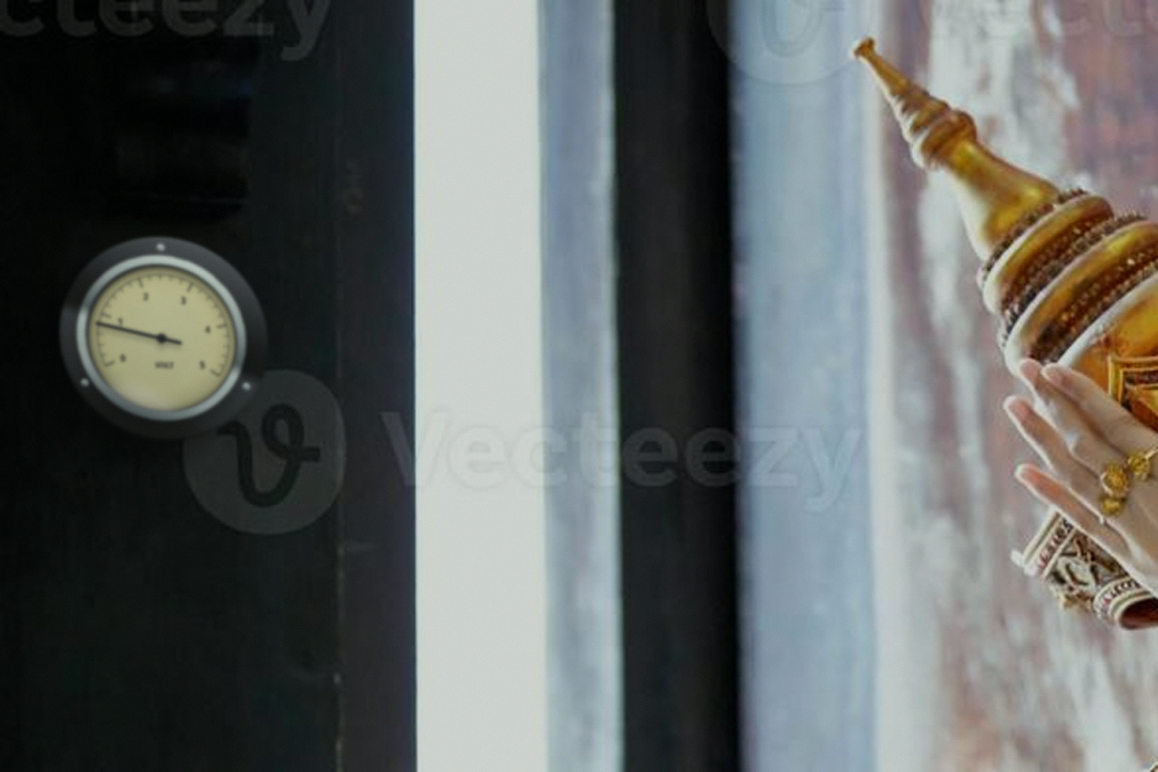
0.8 V
